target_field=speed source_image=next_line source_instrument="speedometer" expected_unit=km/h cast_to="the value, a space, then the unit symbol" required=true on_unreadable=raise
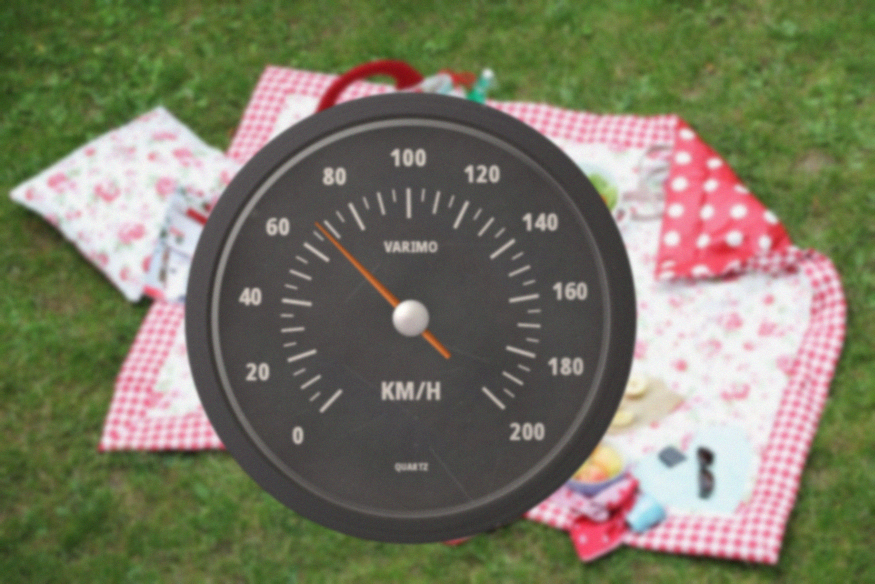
67.5 km/h
